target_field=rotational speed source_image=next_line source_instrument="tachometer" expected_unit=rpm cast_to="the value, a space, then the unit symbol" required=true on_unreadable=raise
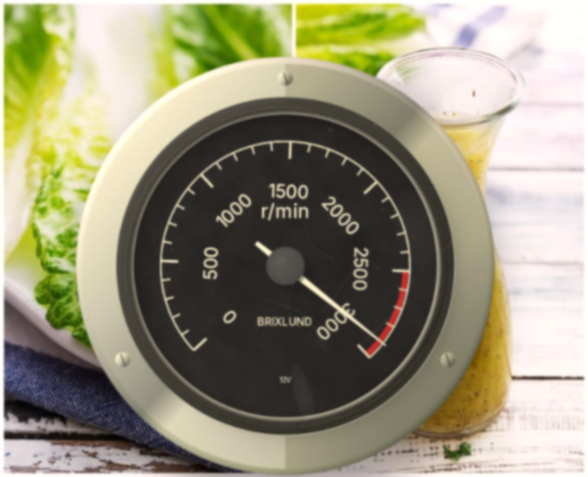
2900 rpm
